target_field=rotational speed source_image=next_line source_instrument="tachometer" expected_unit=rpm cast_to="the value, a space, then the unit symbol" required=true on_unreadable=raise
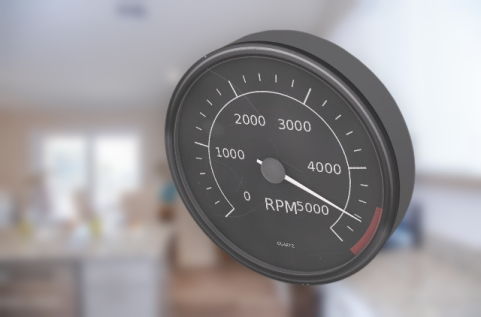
4600 rpm
